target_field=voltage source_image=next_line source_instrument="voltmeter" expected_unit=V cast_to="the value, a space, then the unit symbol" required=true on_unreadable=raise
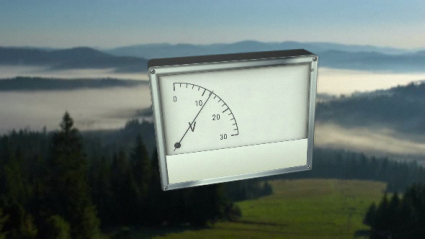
12 V
